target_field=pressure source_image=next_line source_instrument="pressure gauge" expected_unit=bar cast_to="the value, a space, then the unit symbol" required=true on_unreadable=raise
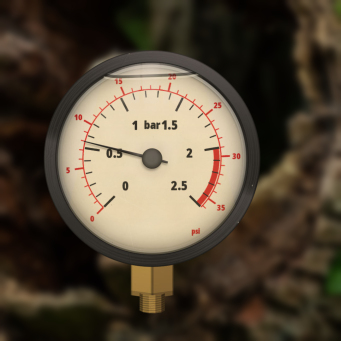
0.55 bar
